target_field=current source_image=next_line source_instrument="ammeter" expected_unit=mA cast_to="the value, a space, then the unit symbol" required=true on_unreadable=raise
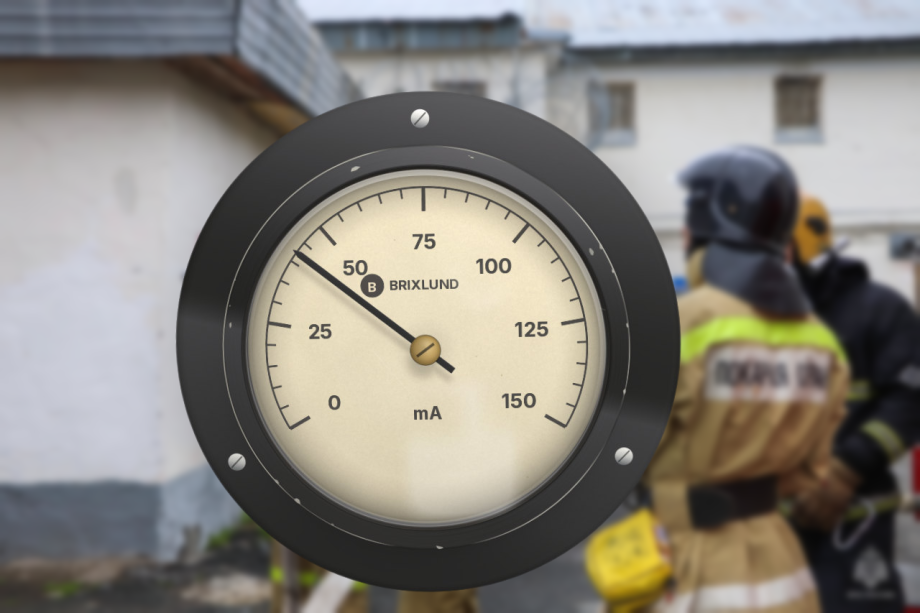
42.5 mA
